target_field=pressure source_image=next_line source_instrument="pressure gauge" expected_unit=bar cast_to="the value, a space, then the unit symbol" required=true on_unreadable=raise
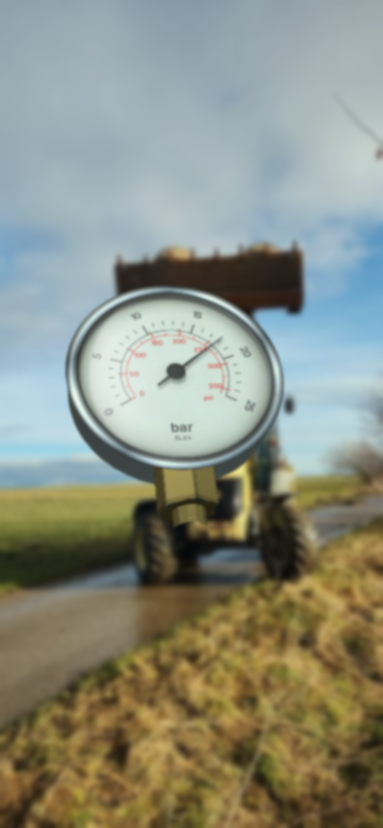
18 bar
